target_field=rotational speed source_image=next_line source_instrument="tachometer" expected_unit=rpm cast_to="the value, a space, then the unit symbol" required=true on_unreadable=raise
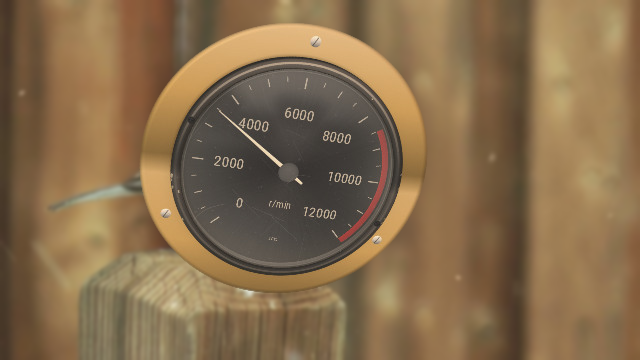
3500 rpm
